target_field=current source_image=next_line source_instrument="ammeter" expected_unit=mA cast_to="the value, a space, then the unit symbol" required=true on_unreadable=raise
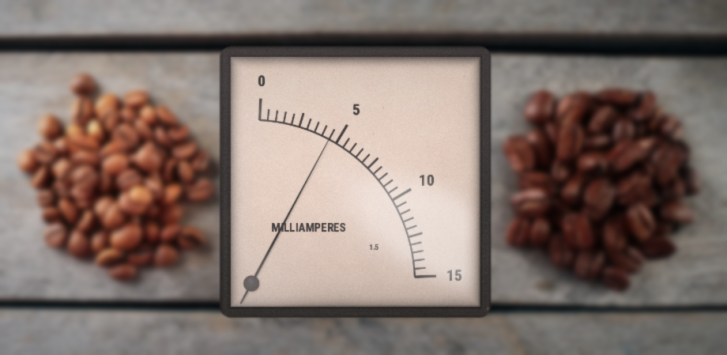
4.5 mA
